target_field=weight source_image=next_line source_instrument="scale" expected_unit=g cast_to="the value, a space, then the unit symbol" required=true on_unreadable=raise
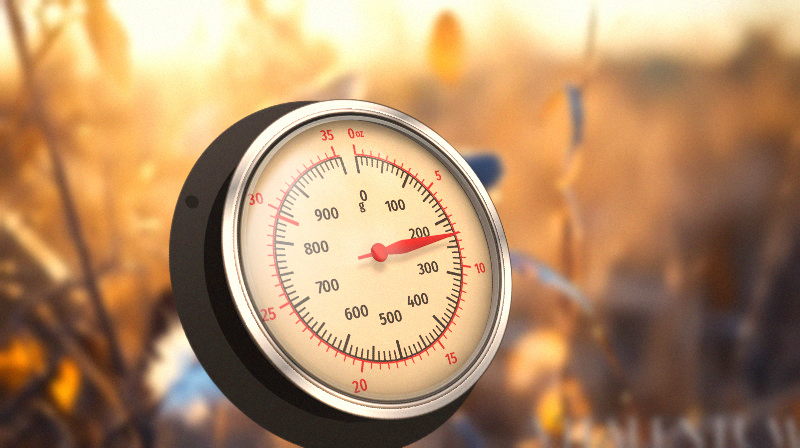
230 g
